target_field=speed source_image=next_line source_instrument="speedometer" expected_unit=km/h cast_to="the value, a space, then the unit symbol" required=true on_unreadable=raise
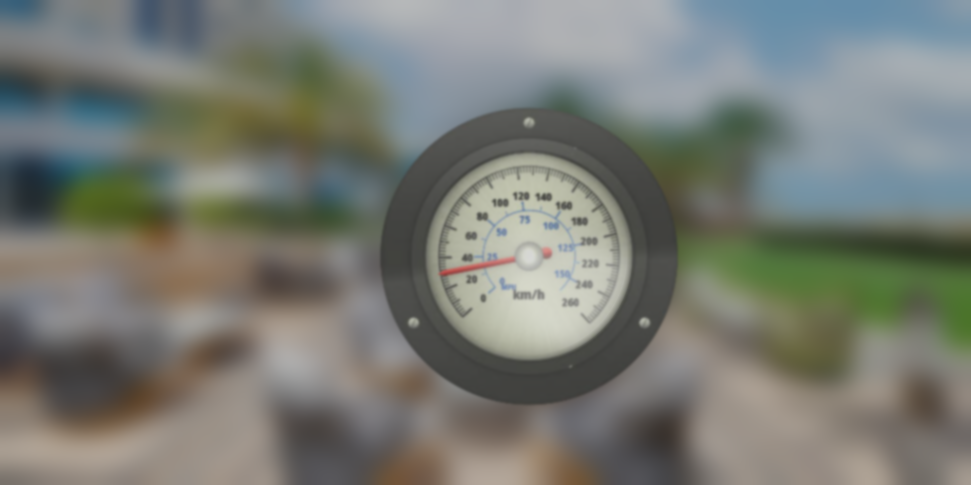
30 km/h
